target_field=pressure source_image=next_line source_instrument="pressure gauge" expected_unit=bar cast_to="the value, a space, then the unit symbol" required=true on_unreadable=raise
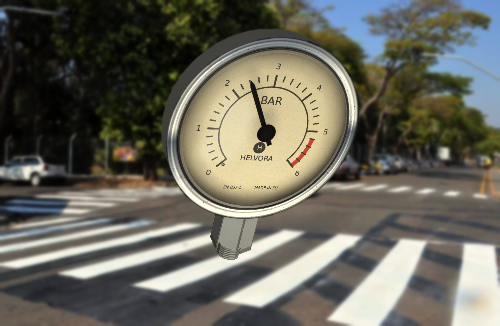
2.4 bar
